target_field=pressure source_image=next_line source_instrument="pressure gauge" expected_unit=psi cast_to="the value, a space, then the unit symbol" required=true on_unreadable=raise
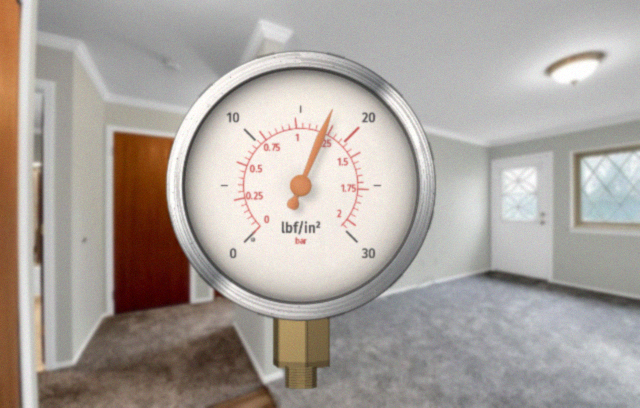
17.5 psi
